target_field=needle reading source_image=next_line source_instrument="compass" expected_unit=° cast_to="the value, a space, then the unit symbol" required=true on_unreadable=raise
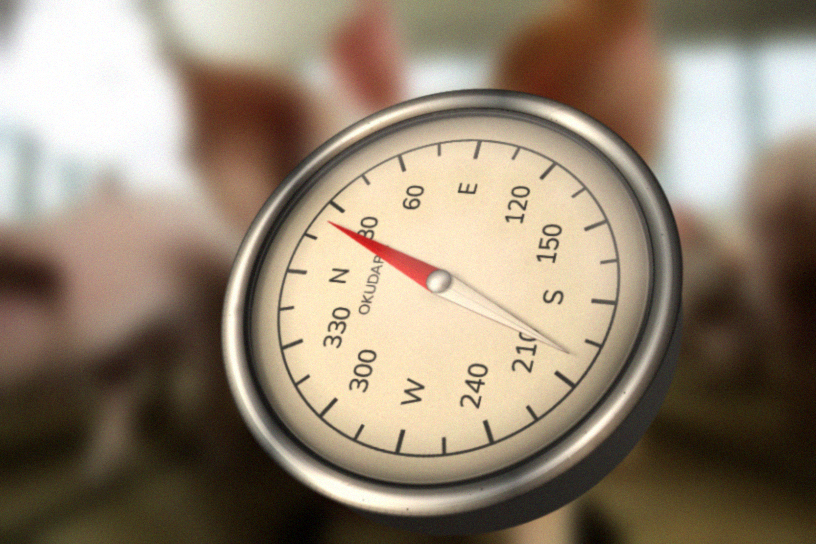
22.5 °
